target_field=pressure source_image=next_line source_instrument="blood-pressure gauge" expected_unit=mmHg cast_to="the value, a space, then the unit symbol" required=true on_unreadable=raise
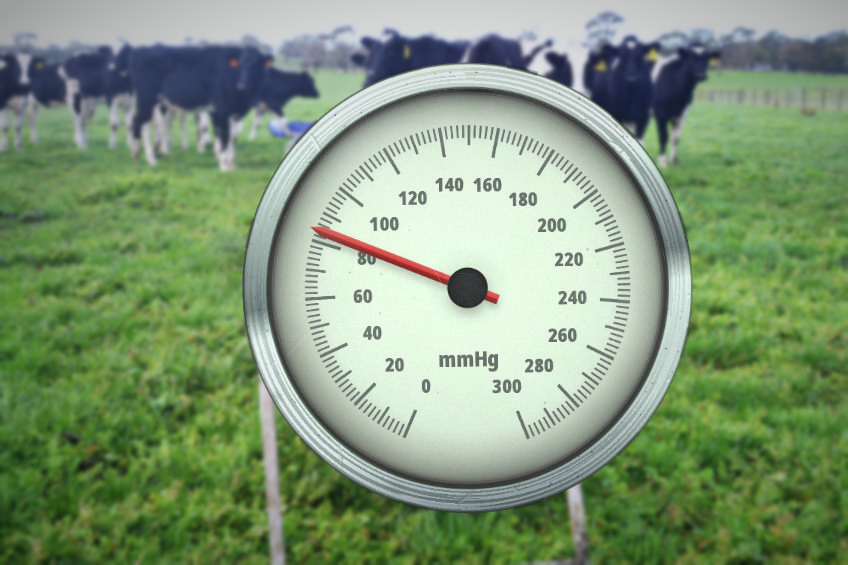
84 mmHg
